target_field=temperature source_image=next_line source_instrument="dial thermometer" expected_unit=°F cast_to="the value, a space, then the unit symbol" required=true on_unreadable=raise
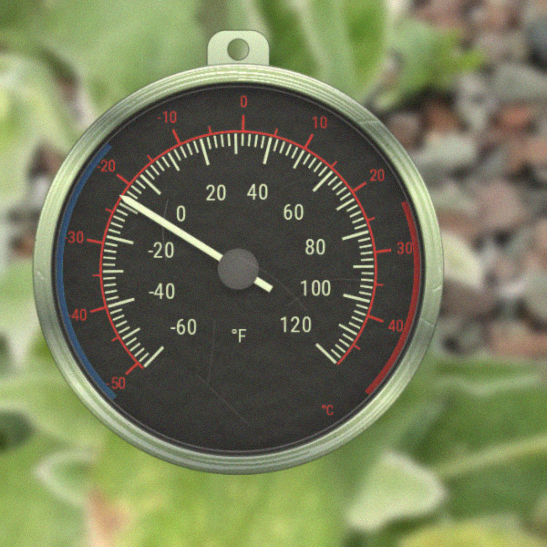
-8 °F
